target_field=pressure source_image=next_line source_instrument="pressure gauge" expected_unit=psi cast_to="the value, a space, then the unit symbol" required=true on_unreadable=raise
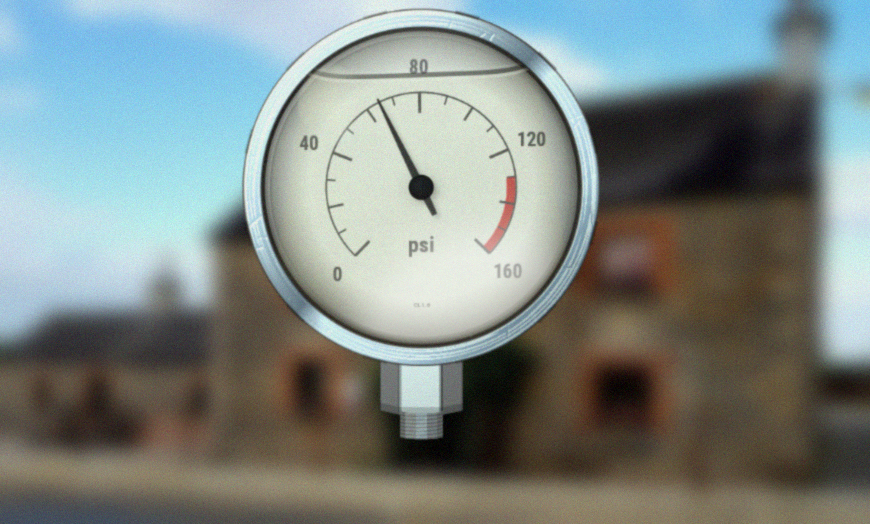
65 psi
